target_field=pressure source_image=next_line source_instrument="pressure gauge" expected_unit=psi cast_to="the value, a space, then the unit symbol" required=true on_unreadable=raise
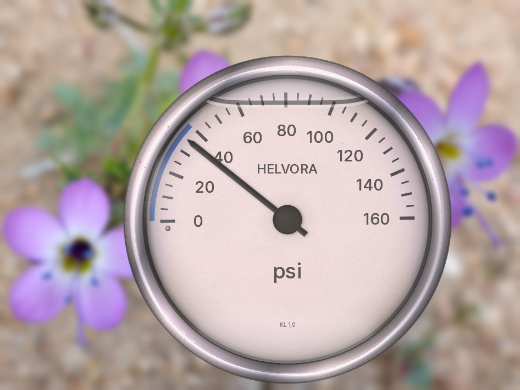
35 psi
